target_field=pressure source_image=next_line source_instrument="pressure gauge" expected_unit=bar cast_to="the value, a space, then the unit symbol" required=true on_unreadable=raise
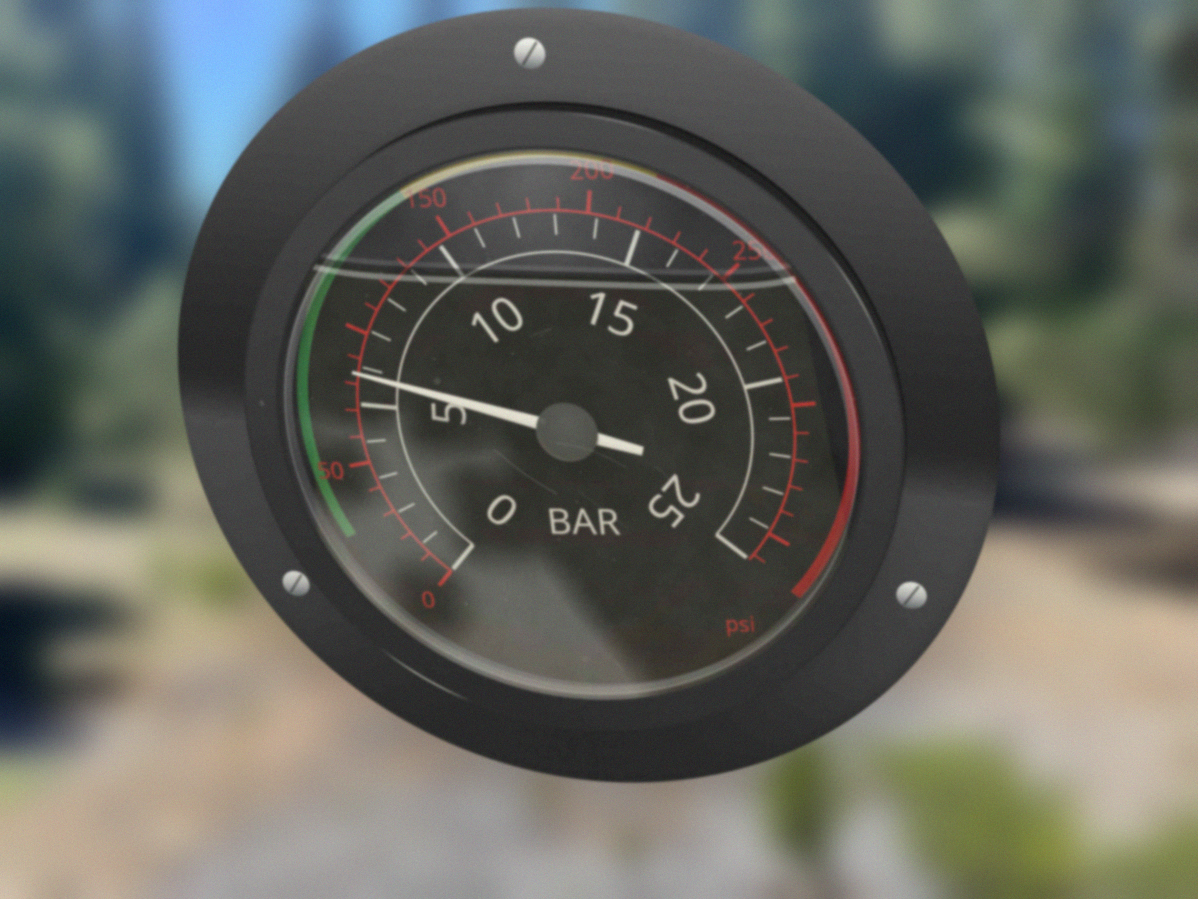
6 bar
